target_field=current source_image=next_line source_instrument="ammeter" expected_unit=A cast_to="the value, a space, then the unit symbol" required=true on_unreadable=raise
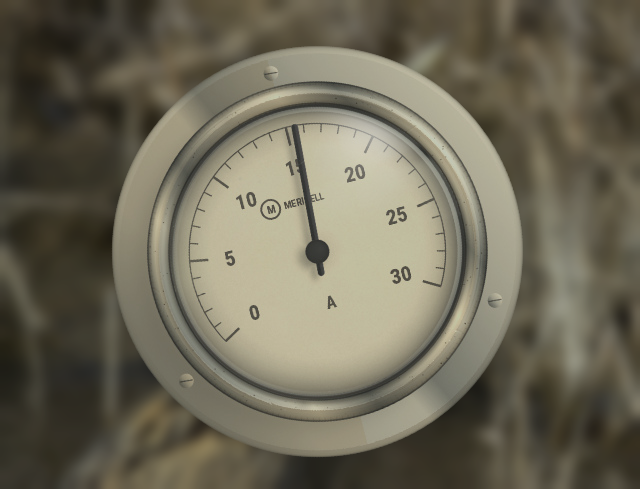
15.5 A
